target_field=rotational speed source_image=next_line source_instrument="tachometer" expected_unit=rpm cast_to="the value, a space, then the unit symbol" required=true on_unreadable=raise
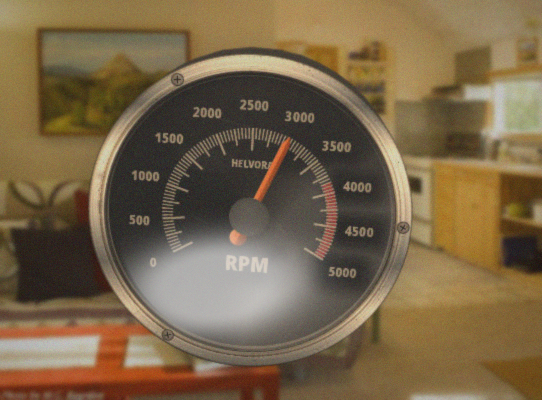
3000 rpm
